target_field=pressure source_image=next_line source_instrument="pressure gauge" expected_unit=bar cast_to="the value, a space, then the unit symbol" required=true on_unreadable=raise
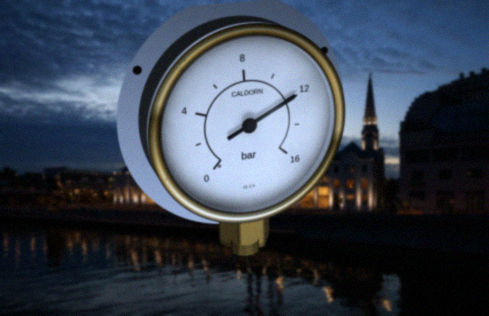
12 bar
